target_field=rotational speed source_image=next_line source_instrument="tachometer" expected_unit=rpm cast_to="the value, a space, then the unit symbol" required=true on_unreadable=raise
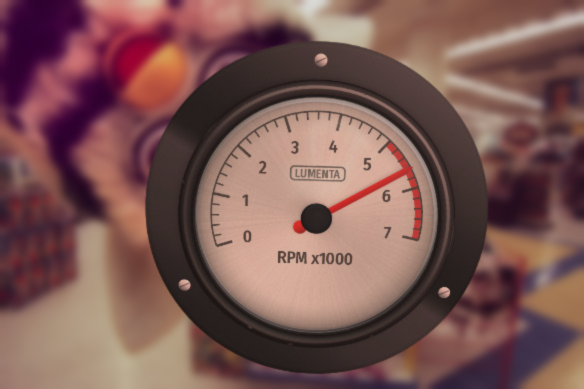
5600 rpm
